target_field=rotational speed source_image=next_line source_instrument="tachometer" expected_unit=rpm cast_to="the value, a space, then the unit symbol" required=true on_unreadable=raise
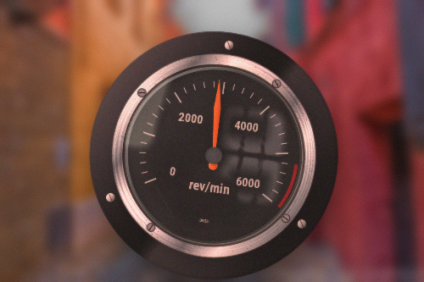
2900 rpm
